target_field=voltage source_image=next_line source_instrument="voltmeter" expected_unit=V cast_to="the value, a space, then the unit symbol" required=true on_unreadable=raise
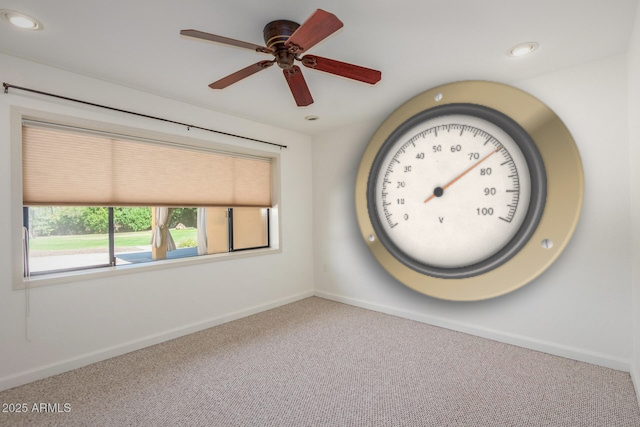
75 V
